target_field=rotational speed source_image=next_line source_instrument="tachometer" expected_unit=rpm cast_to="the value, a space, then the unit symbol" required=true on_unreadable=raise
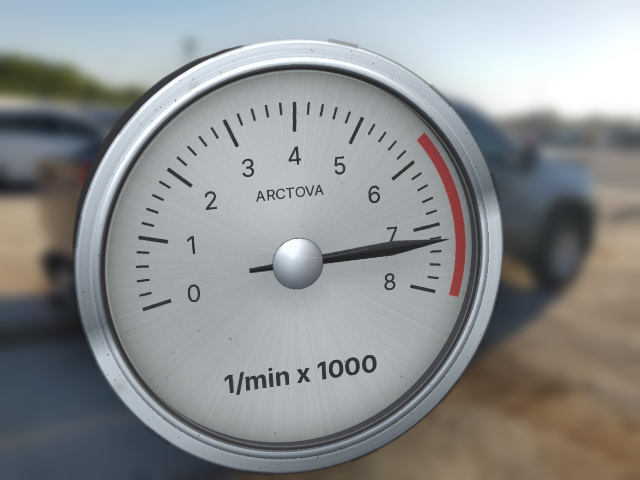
7200 rpm
